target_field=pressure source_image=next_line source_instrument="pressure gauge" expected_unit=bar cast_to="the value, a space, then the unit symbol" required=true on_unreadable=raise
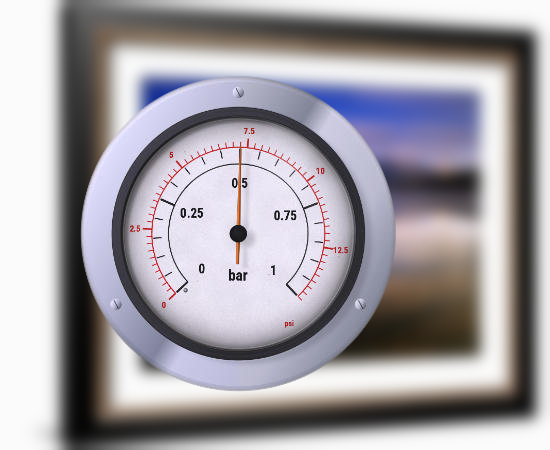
0.5 bar
